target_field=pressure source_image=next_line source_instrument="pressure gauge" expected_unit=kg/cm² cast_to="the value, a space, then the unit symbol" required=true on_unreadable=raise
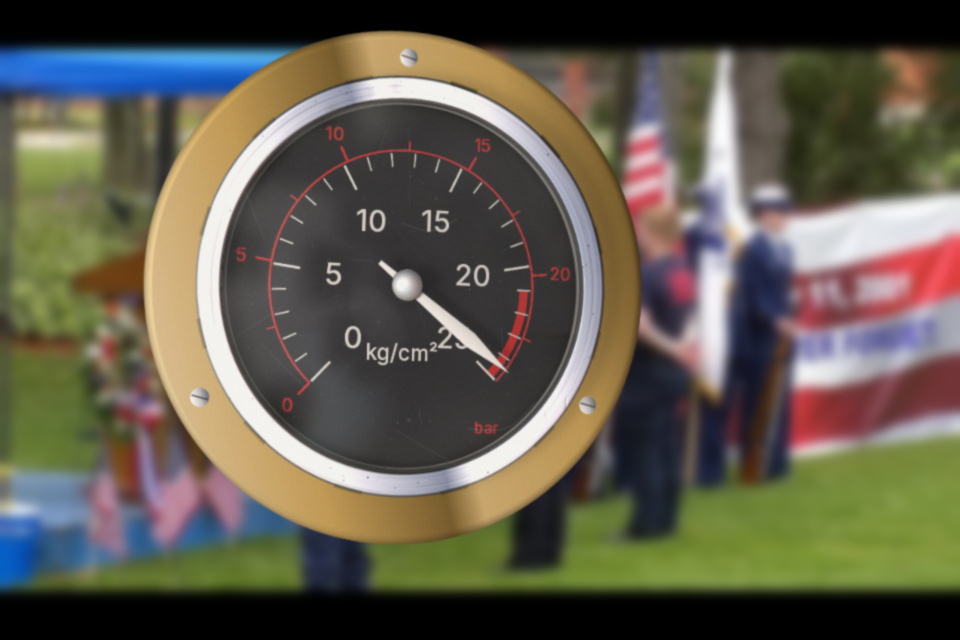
24.5 kg/cm²
